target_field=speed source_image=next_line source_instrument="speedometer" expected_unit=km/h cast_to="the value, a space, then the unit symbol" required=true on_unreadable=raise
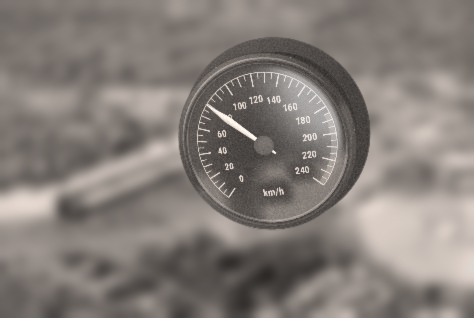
80 km/h
